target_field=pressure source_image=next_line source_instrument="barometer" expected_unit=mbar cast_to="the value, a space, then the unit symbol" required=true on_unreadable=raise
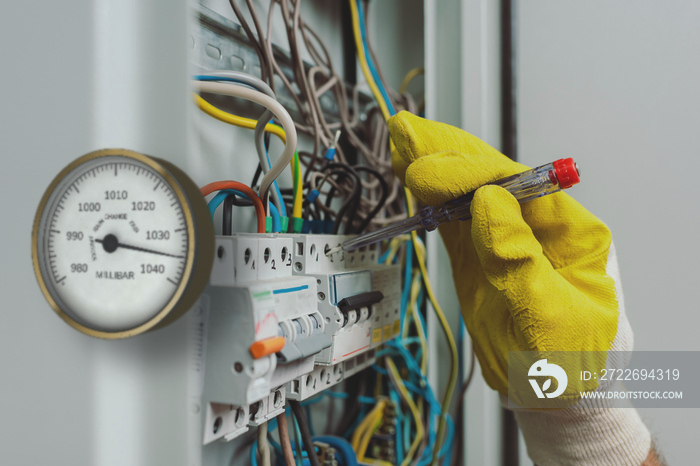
1035 mbar
